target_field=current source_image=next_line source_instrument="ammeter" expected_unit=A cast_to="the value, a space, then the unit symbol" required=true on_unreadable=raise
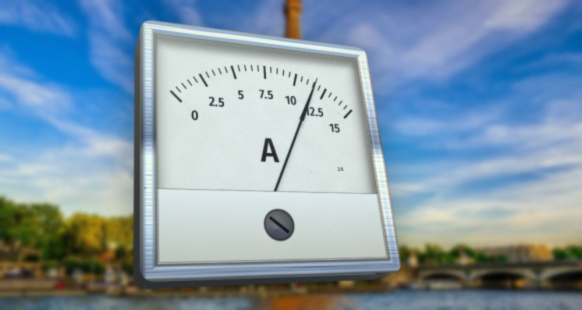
11.5 A
